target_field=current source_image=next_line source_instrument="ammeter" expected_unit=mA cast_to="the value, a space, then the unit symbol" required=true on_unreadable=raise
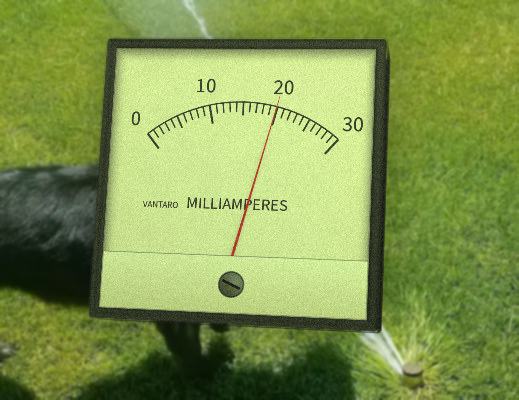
20 mA
